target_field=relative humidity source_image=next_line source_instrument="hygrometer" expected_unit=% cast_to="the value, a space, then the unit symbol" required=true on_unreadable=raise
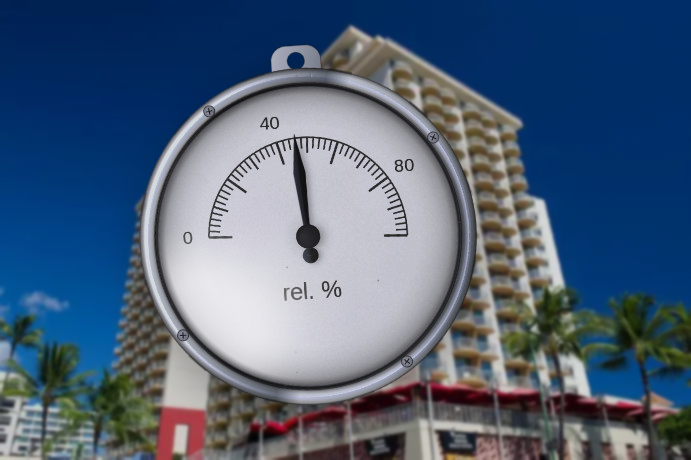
46 %
